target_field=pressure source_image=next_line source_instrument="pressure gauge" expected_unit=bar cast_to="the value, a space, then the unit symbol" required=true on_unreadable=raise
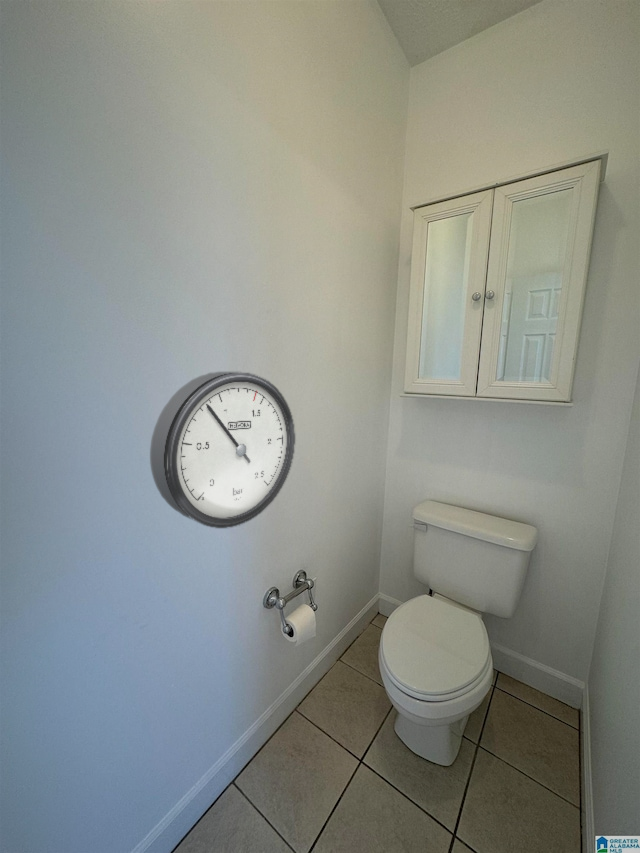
0.85 bar
